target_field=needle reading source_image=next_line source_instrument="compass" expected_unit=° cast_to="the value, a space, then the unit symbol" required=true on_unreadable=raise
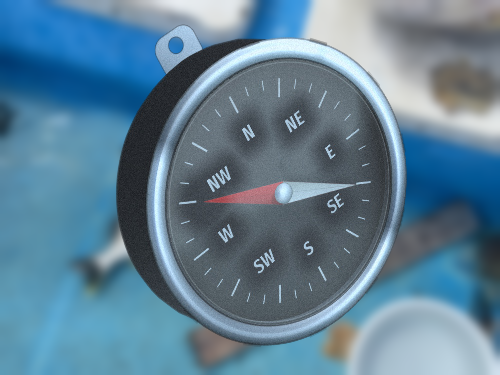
300 °
